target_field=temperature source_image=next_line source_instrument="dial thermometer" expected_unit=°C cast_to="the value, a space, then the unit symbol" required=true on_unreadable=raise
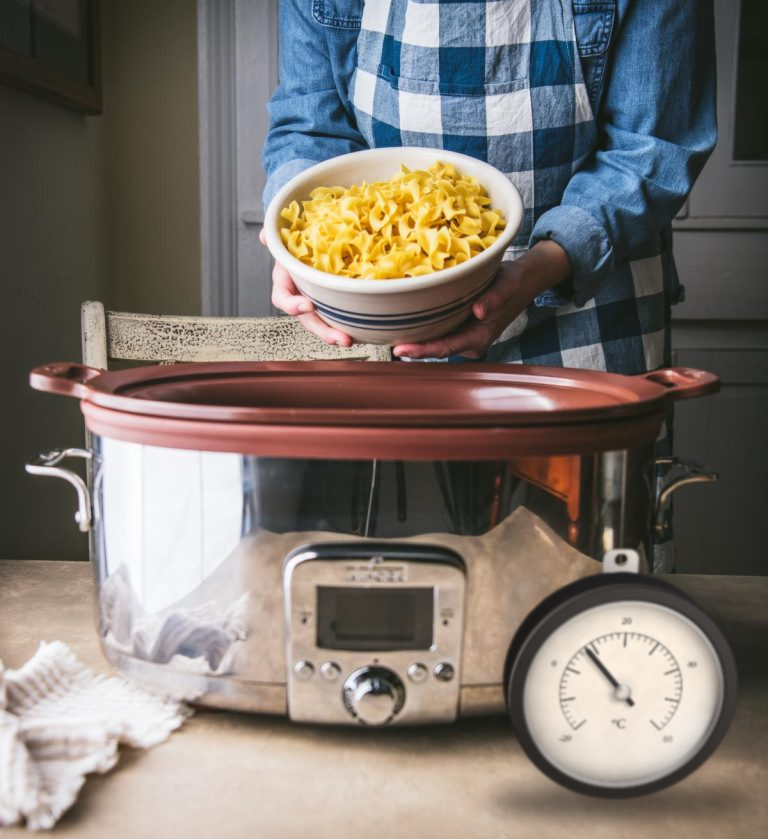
8 °C
